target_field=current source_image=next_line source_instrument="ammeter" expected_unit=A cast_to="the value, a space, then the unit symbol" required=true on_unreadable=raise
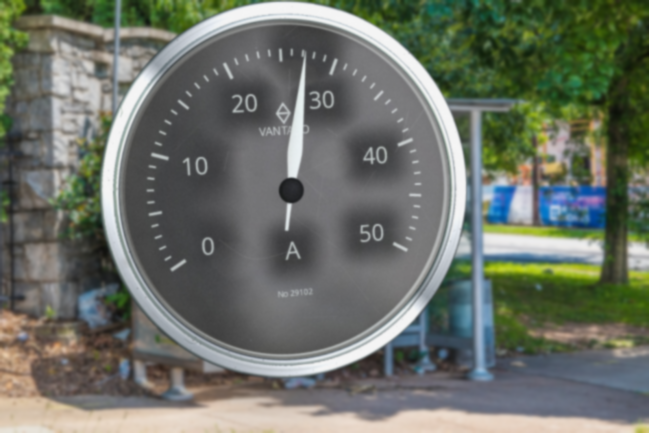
27 A
